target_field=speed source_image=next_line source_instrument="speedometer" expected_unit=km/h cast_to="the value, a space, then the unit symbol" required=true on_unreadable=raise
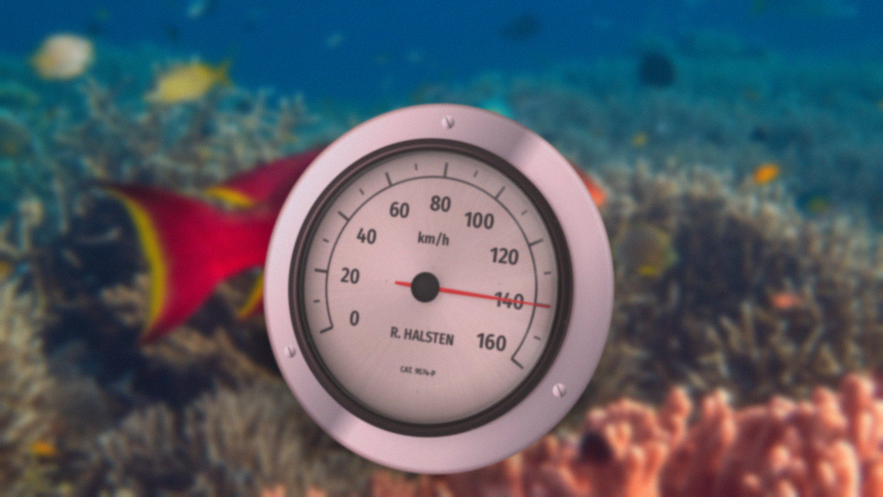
140 km/h
